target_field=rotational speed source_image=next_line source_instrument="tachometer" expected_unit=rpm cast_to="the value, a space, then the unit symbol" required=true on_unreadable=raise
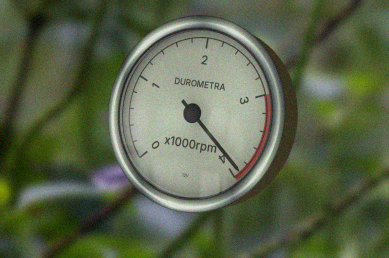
3900 rpm
